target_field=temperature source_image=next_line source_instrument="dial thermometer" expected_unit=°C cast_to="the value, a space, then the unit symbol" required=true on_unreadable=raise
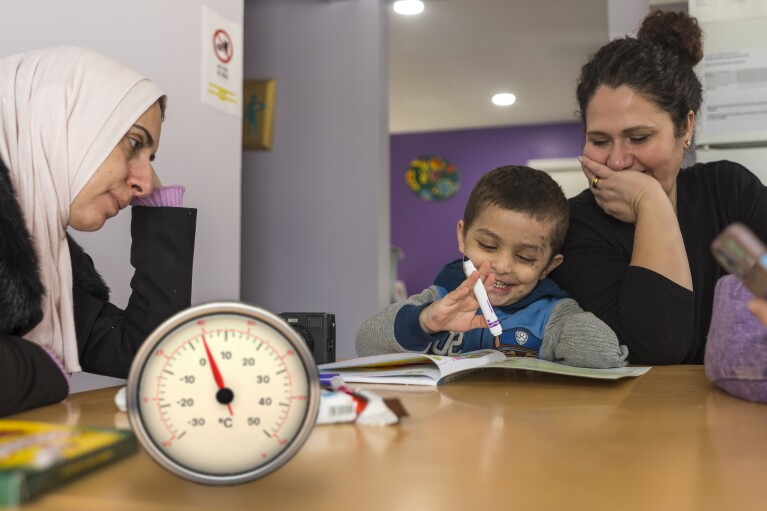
4 °C
